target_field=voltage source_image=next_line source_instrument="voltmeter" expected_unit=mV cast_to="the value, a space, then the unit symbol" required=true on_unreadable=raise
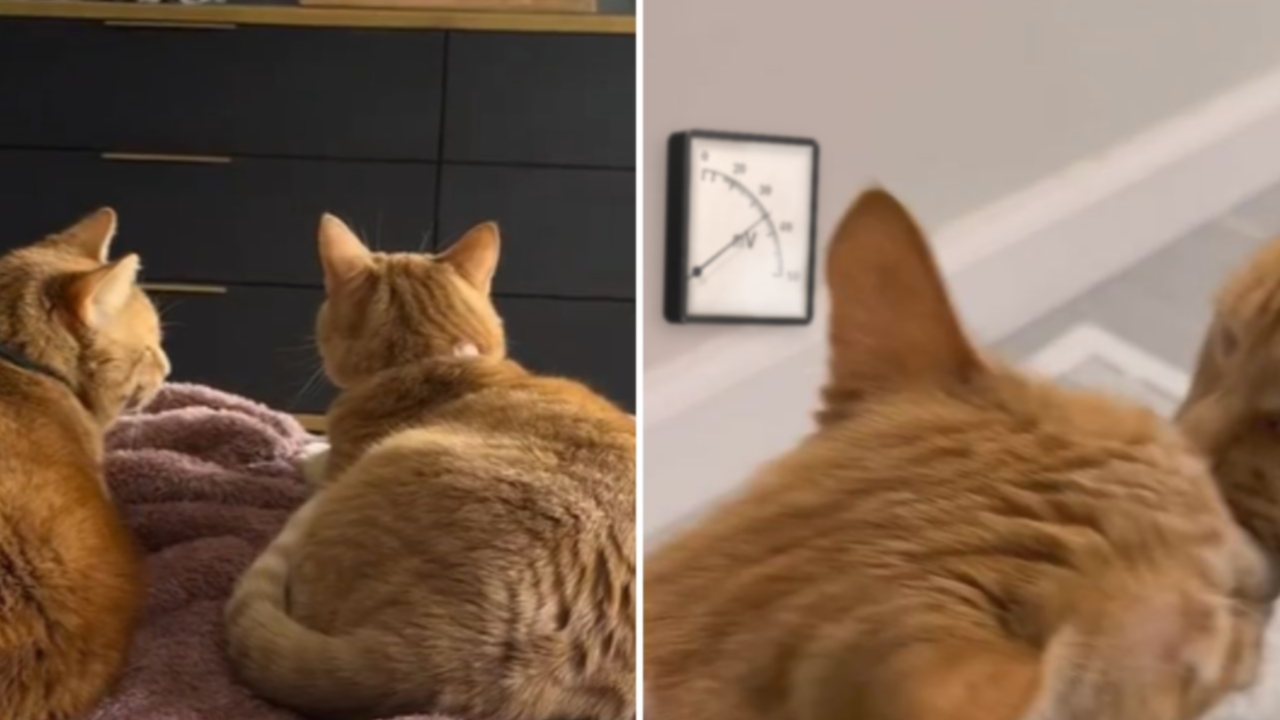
35 mV
